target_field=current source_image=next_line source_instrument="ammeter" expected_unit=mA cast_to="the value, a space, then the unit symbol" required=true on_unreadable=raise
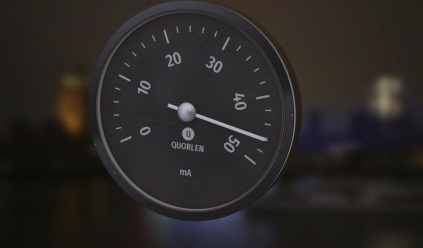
46 mA
